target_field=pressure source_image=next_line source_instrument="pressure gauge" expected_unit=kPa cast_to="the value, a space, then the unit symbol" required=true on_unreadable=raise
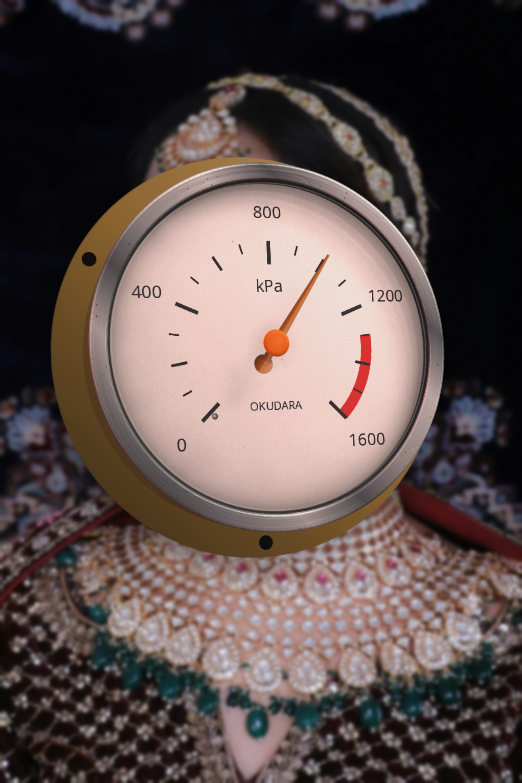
1000 kPa
